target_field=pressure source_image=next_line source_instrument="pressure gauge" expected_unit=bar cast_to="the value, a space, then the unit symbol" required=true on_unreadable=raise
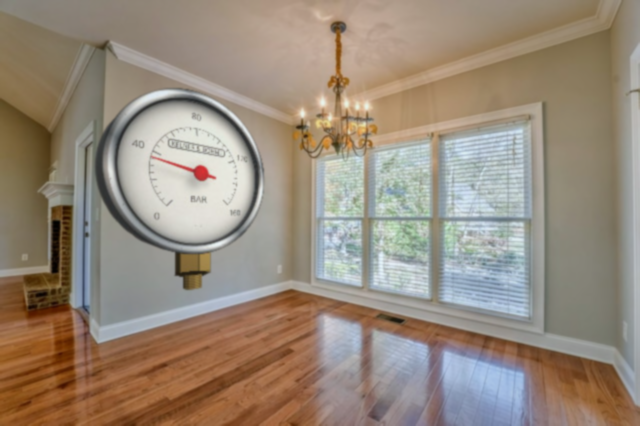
35 bar
